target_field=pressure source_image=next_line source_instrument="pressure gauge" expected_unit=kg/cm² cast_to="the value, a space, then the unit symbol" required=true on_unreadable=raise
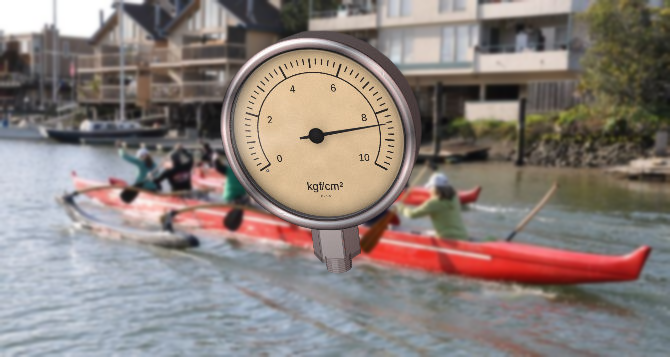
8.4 kg/cm²
